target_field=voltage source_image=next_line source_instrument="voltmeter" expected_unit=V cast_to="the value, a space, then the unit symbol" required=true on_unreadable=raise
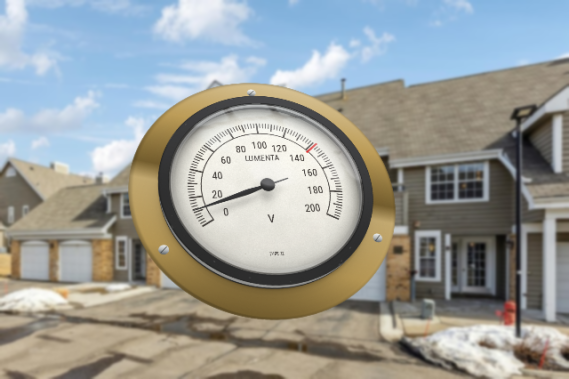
10 V
